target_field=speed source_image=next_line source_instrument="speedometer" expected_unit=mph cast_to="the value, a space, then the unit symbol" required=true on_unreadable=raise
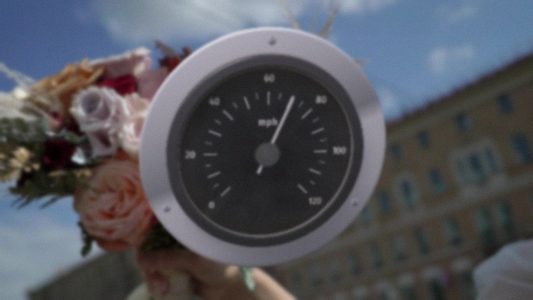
70 mph
